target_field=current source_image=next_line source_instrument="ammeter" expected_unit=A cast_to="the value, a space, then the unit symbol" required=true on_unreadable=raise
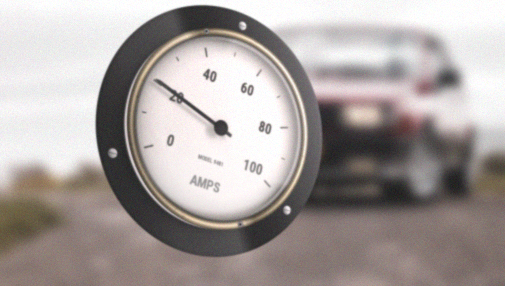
20 A
